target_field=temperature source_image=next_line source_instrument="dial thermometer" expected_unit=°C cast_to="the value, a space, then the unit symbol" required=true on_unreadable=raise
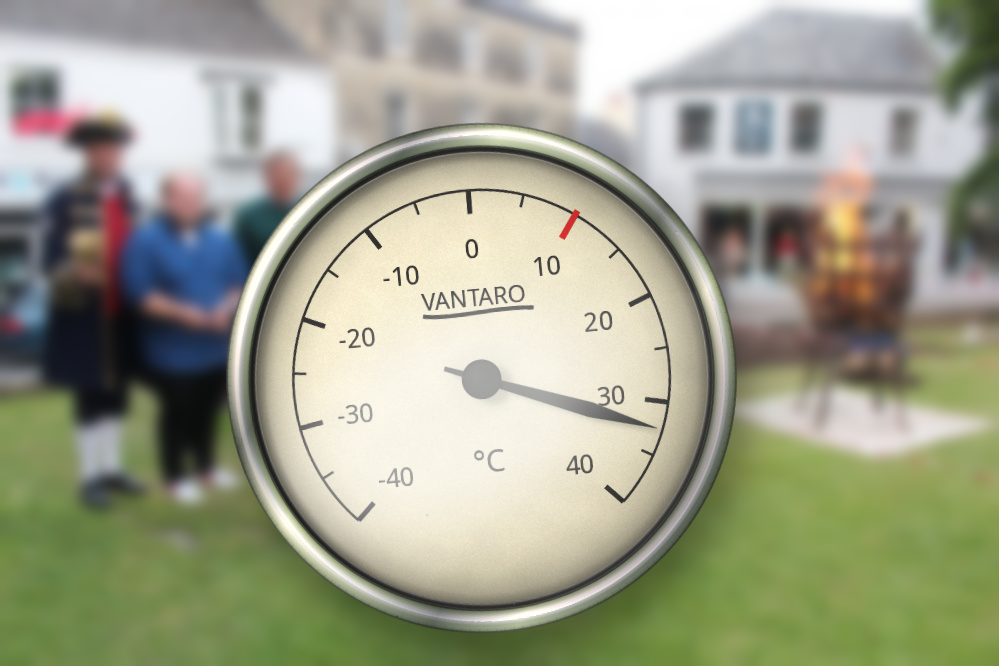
32.5 °C
